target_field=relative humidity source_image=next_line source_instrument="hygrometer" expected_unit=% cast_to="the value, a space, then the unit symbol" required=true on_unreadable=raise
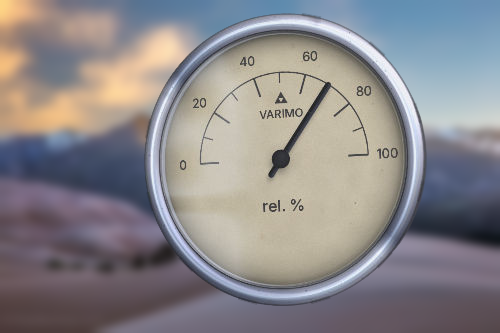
70 %
